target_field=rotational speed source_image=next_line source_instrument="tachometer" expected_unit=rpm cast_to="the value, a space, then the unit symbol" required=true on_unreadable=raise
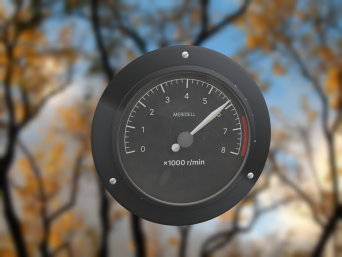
5800 rpm
